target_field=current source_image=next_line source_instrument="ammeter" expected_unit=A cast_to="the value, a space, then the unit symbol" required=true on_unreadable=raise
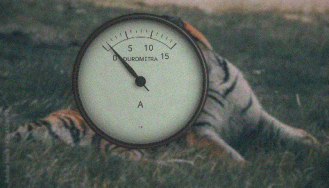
1 A
